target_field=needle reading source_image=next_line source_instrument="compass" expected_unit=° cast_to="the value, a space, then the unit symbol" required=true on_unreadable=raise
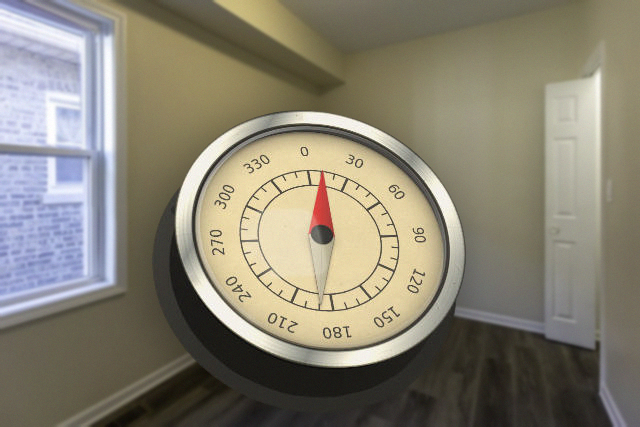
10 °
